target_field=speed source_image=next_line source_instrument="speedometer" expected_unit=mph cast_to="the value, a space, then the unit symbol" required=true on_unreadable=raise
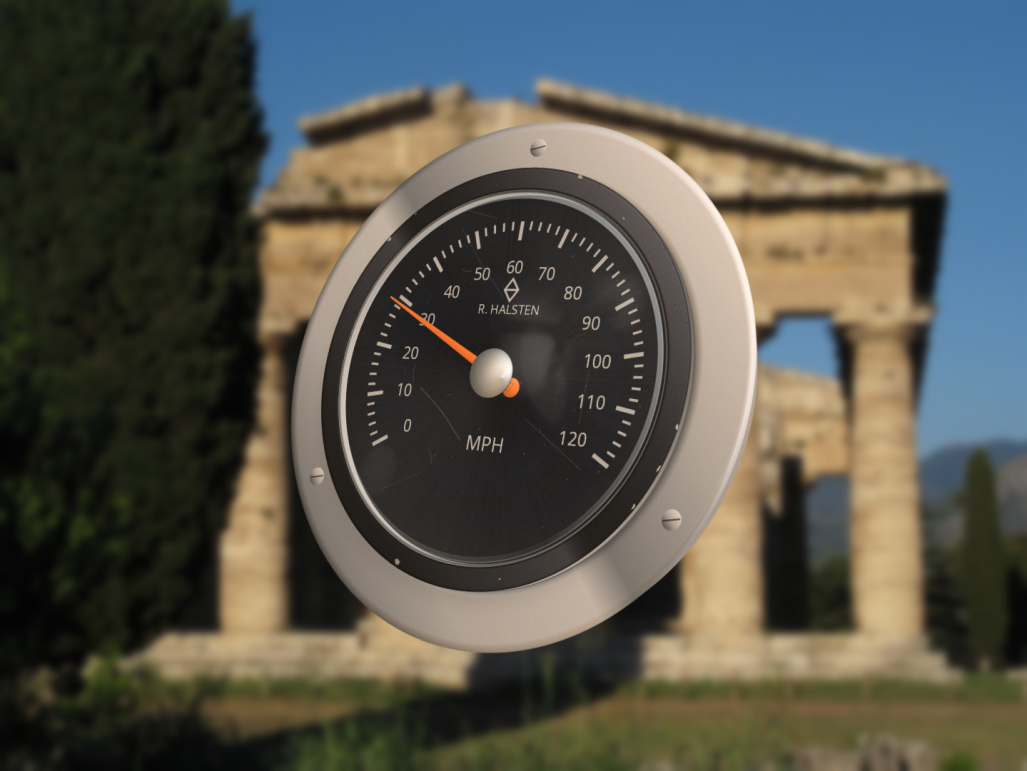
29 mph
